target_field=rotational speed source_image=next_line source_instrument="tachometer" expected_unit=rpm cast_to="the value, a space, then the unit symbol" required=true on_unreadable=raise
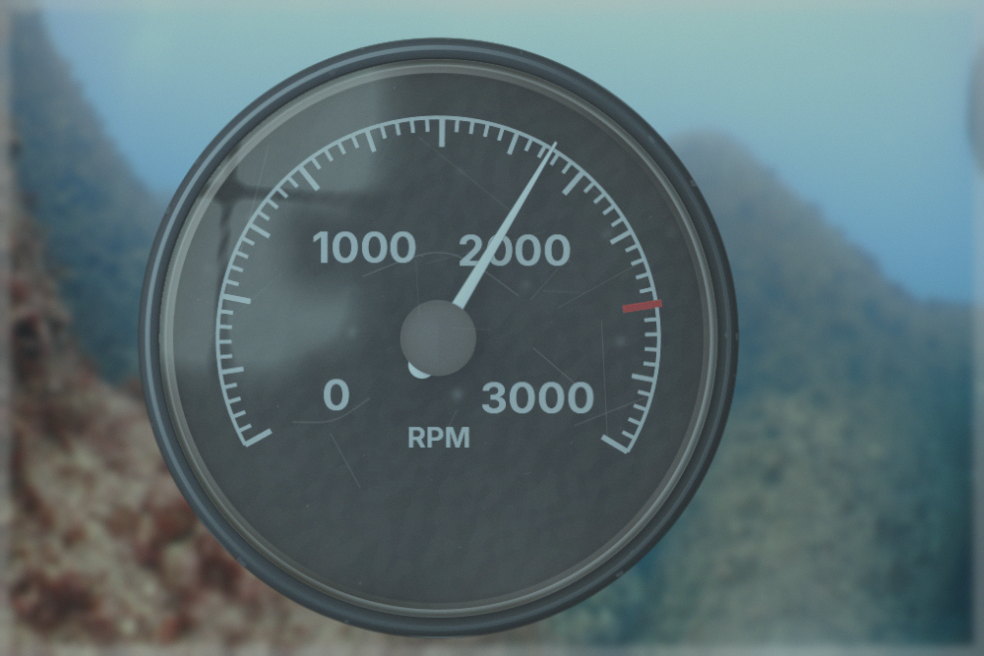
1875 rpm
